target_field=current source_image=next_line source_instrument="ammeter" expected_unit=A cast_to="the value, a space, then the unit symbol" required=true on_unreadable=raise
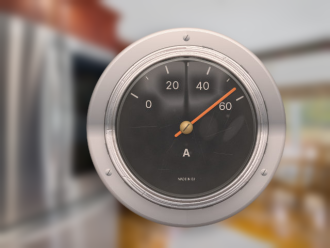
55 A
